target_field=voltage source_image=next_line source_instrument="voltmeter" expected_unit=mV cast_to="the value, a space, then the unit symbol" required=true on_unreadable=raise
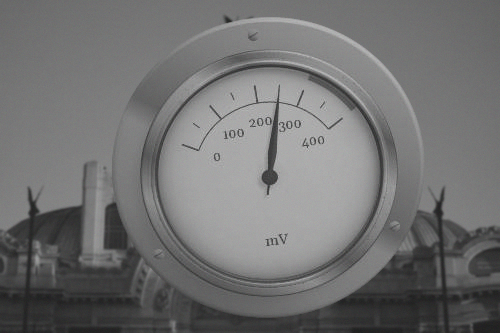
250 mV
